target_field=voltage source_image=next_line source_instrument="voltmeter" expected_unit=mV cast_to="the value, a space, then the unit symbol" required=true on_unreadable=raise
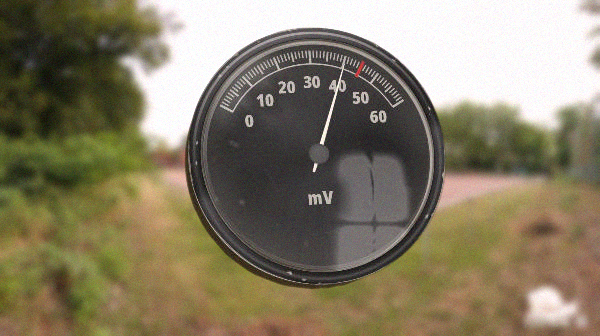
40 mV
